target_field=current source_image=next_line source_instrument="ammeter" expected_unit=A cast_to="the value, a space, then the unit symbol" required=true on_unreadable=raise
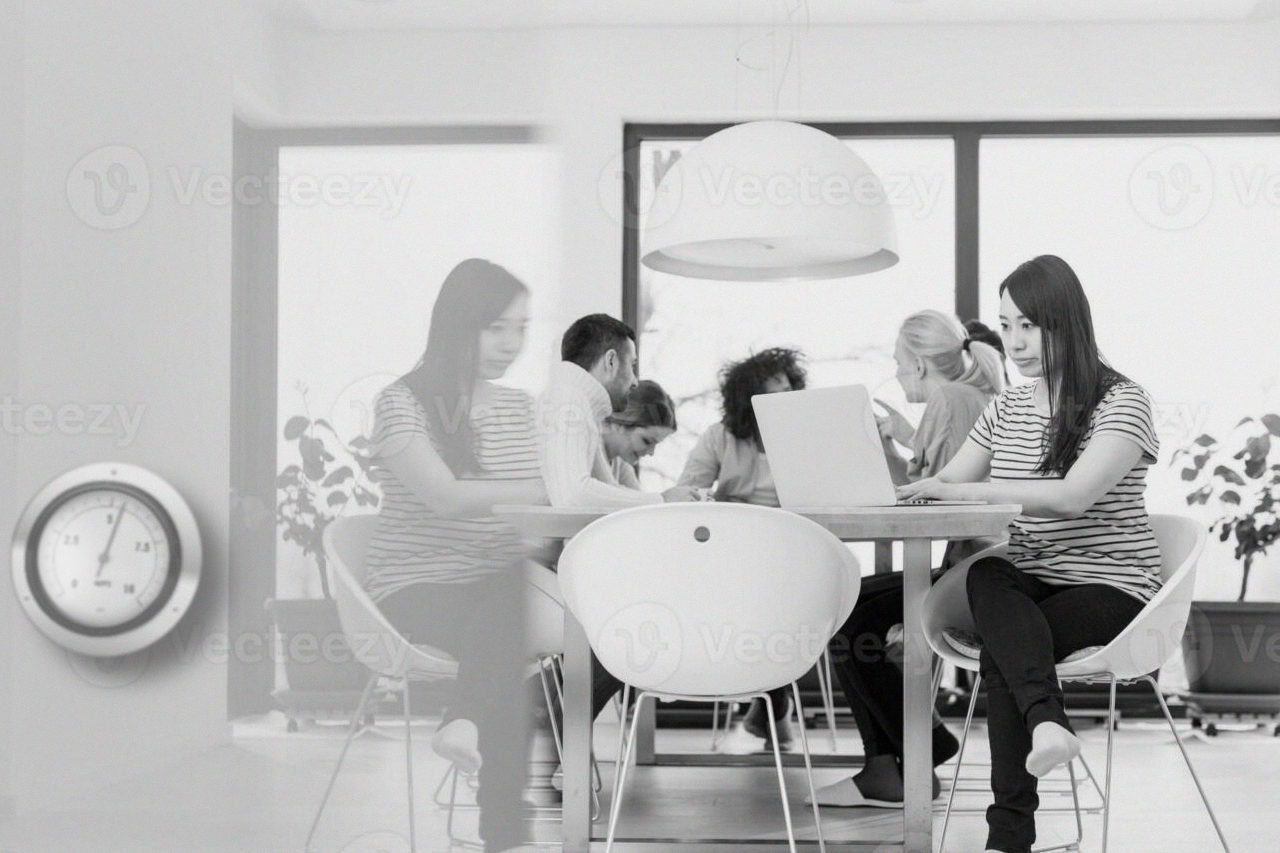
5.5 A
